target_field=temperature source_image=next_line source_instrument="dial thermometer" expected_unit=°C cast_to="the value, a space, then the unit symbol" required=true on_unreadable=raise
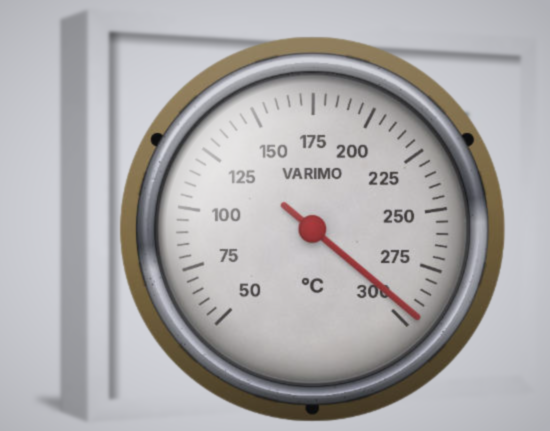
295 °C
